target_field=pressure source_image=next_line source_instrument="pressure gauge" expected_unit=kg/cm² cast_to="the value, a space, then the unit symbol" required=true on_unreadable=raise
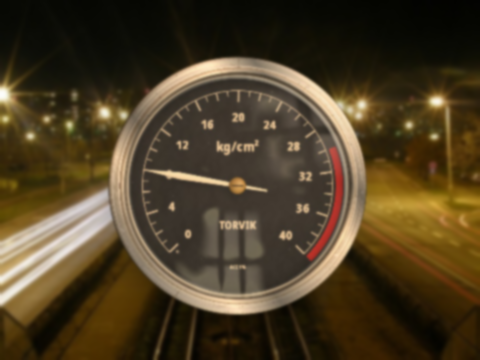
8 kg/cm²
